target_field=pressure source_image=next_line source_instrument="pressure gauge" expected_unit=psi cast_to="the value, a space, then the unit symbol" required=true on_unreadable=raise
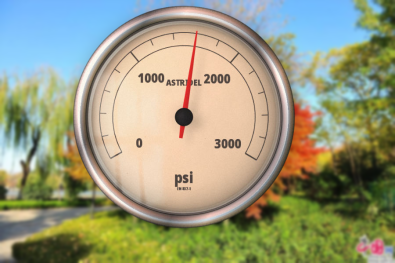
1600 psi
